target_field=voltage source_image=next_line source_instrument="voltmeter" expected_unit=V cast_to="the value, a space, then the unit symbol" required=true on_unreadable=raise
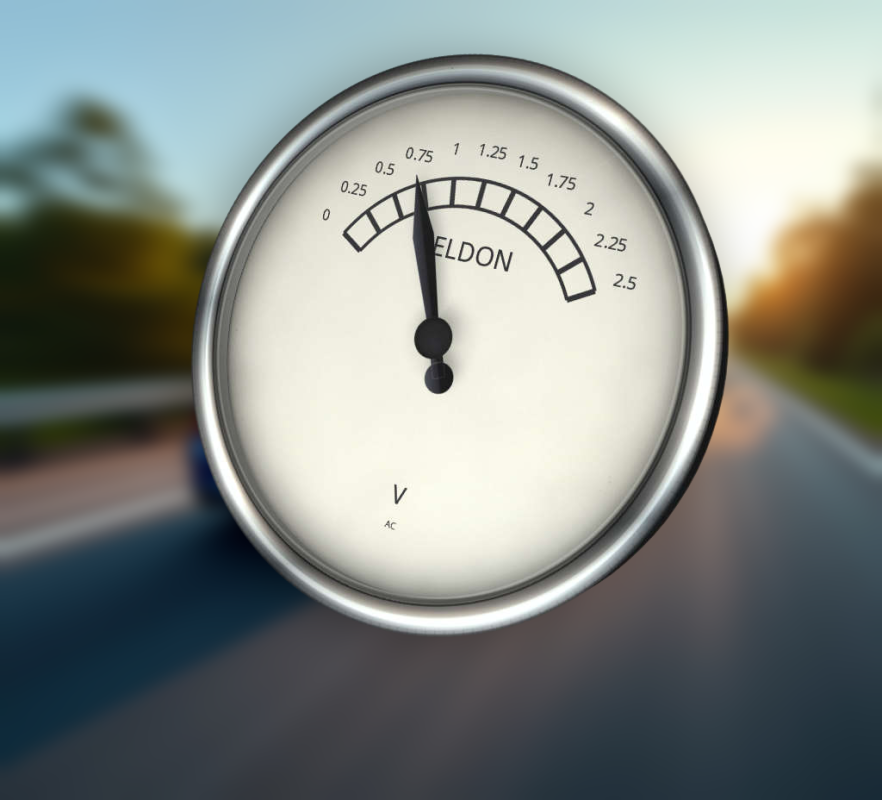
0.75 V
